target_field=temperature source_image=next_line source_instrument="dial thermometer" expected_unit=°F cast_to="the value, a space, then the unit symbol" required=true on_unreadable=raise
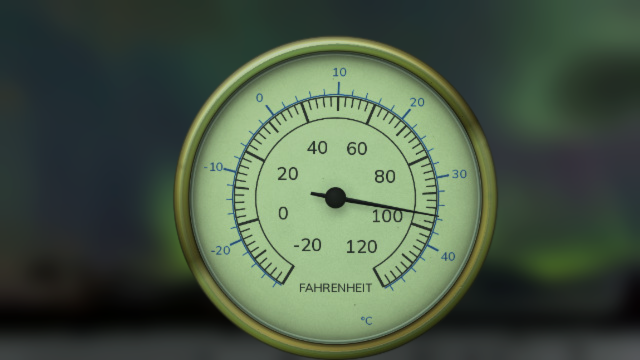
96 °F
